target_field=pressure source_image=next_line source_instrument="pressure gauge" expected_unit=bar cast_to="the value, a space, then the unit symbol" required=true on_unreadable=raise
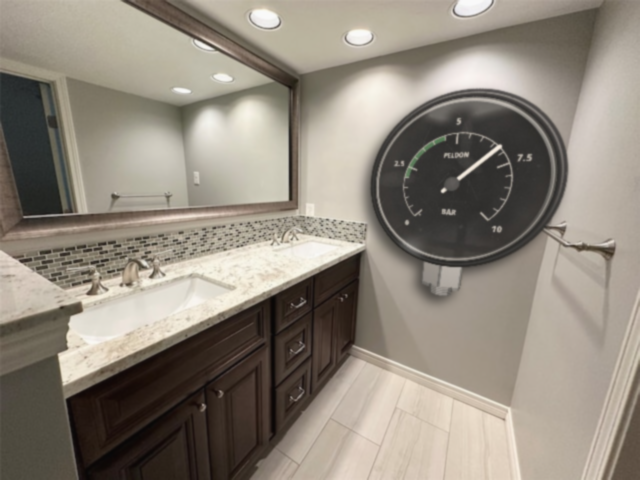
6.75 bar
